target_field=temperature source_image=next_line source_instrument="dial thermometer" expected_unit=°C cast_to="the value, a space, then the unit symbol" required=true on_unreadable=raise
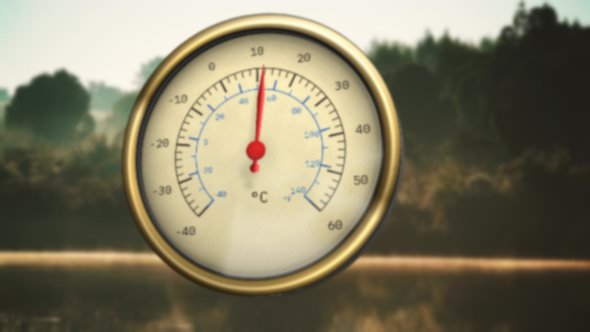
12 °C
